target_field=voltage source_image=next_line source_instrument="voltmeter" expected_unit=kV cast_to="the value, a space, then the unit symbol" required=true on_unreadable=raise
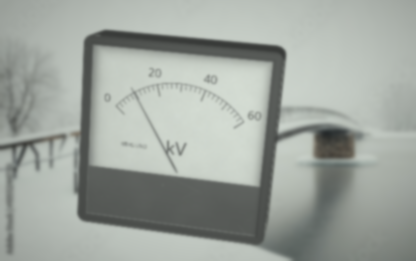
10 kV
